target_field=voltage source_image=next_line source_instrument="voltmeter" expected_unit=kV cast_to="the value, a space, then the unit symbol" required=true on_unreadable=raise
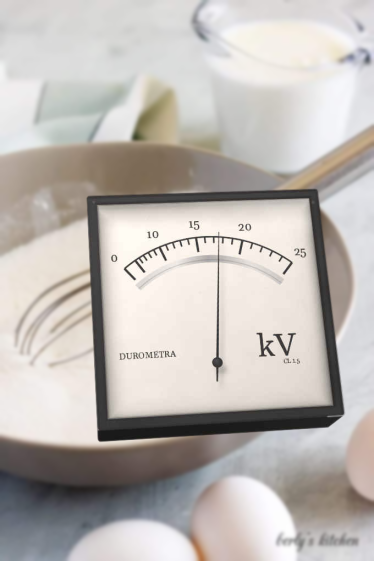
17.5 kV
